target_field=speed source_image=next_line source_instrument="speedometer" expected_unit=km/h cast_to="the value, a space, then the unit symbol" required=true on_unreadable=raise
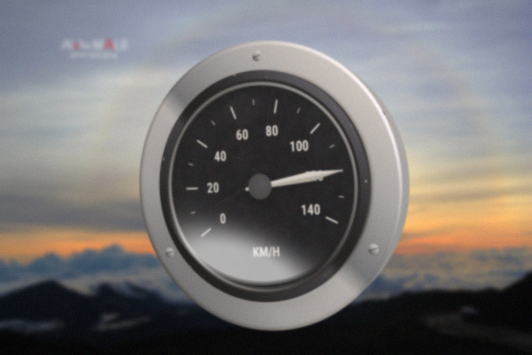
120 km/h
